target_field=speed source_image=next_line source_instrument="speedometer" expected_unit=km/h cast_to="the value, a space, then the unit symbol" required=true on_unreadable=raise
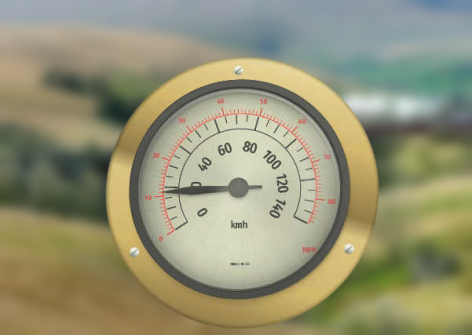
17.5 km/h
